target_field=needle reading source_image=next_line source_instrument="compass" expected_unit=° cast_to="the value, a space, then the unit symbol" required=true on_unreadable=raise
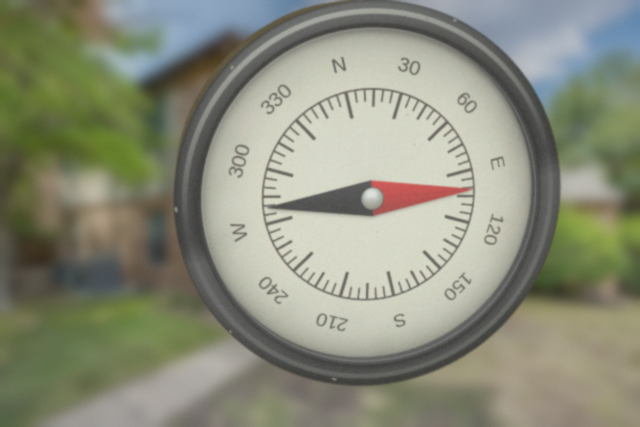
100 °
